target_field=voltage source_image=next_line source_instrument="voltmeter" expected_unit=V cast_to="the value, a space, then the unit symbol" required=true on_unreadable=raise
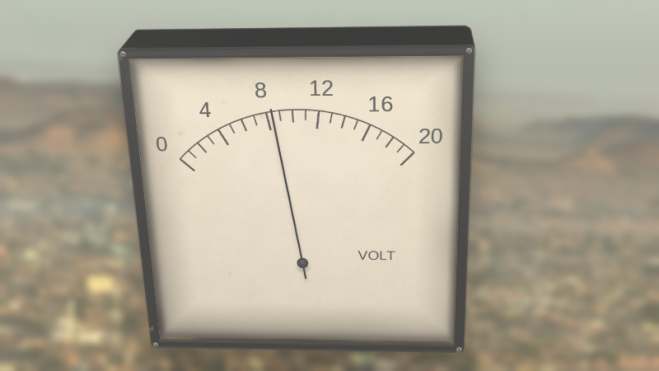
8.5 V
